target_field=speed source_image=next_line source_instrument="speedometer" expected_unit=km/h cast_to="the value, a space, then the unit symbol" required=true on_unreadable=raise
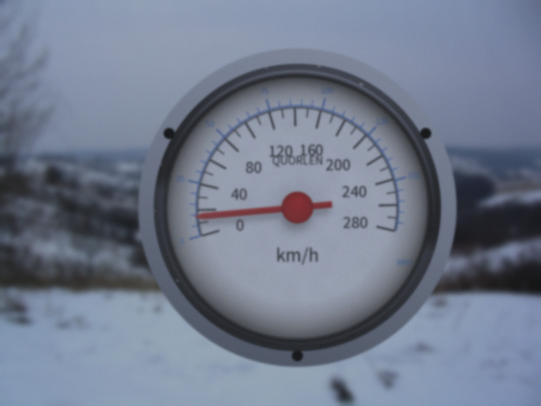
15 km/h
